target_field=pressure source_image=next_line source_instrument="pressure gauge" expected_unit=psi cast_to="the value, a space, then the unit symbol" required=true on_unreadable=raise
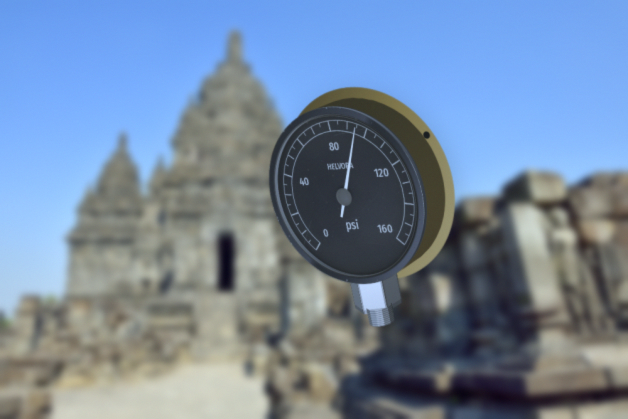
95 psi
